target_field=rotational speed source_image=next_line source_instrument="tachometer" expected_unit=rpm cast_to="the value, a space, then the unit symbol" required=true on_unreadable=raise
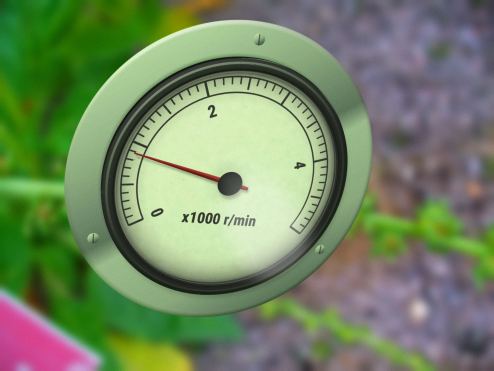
900 rpm
